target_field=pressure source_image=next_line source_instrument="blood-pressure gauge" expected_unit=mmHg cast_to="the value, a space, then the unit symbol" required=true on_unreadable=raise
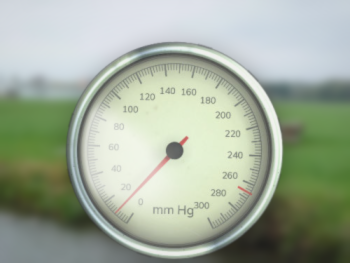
10 mmHg
